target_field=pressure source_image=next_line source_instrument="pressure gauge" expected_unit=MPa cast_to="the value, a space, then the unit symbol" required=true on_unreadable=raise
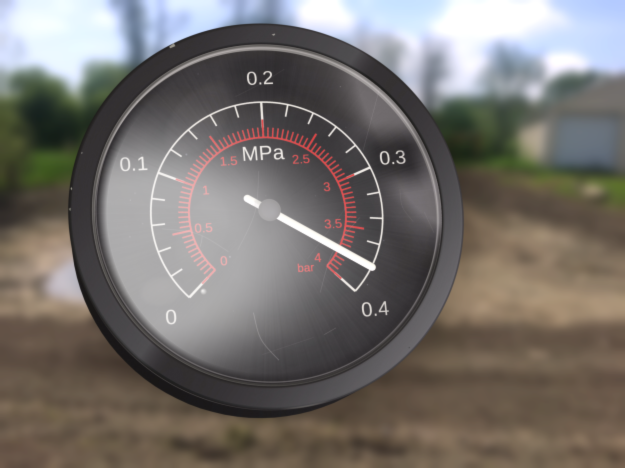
0.38 MPa
